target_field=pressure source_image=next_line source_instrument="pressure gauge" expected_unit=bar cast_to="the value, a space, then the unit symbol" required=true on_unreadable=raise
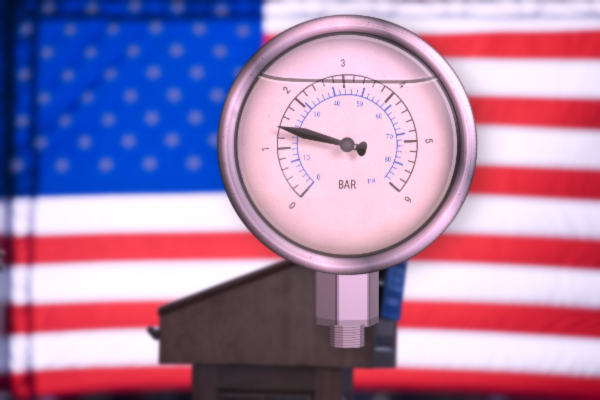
1.4 bar
